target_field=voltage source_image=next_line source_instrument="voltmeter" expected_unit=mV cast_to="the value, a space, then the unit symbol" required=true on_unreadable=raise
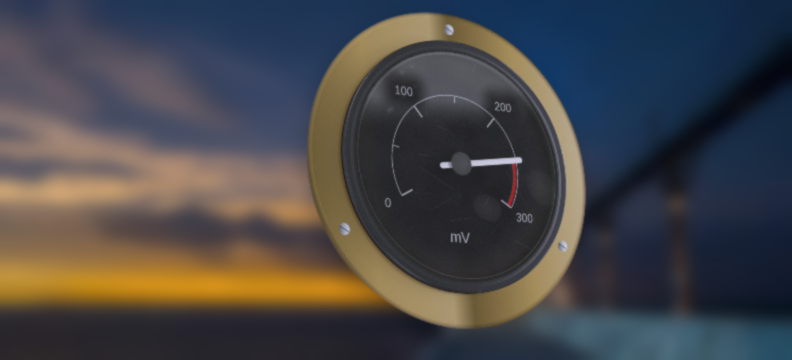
250 mV
